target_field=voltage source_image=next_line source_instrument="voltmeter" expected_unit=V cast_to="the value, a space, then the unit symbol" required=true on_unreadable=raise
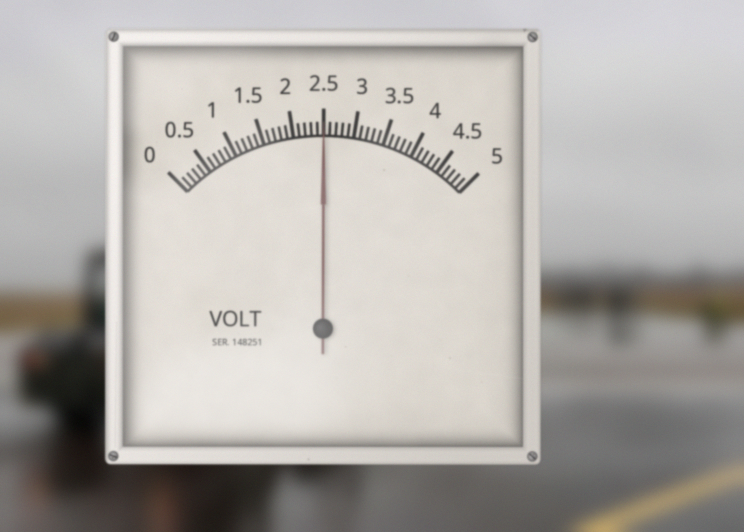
2.5 V
